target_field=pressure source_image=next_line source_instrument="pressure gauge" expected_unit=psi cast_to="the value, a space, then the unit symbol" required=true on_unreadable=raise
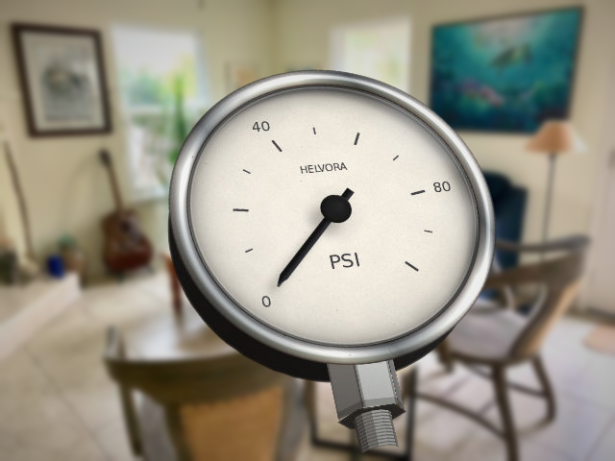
0 psi
